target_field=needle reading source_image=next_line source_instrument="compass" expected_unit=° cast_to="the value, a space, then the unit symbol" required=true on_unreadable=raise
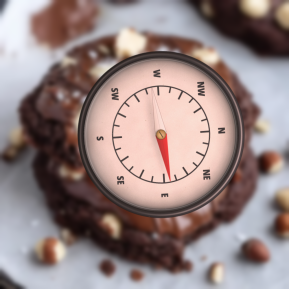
82.5 °
